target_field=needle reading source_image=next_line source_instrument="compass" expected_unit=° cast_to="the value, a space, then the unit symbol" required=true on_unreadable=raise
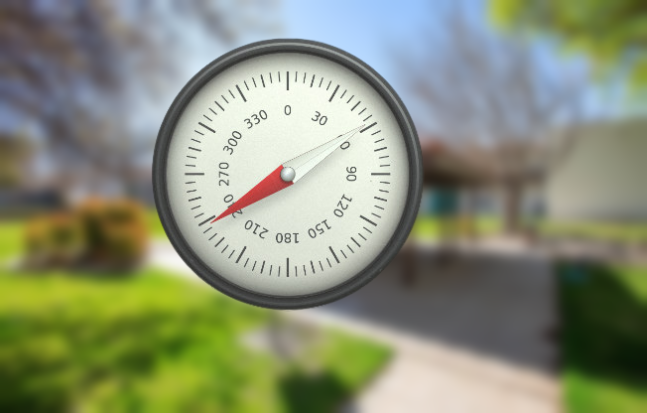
237.5 °
